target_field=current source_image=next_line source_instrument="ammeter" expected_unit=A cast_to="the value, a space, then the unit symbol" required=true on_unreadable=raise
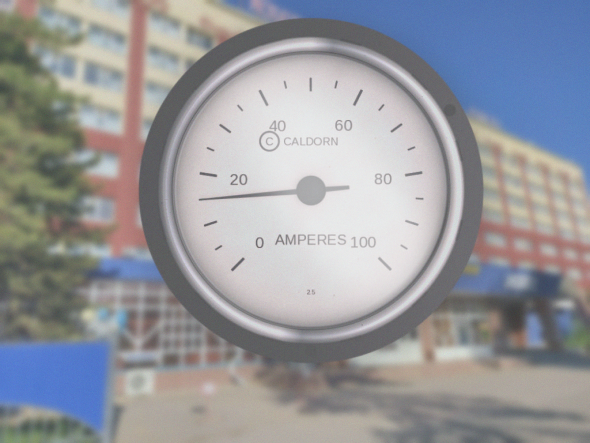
15 A
